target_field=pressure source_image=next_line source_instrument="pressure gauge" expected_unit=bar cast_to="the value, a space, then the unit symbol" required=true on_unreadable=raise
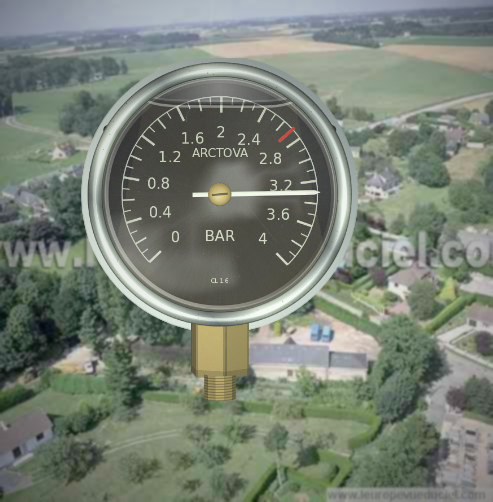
3.3 bar
